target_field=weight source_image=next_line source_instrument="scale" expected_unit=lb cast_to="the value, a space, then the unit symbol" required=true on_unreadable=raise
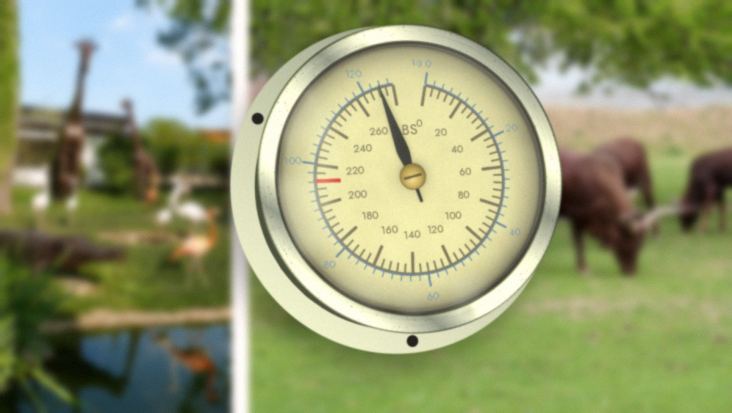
272 lb
